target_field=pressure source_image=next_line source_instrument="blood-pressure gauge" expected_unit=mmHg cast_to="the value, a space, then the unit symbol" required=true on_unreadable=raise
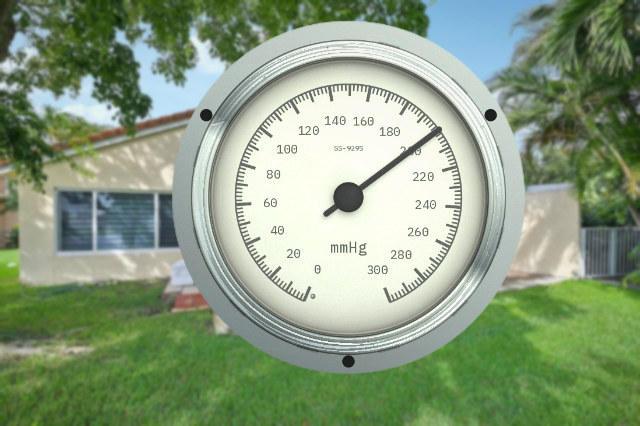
200 mmHg
